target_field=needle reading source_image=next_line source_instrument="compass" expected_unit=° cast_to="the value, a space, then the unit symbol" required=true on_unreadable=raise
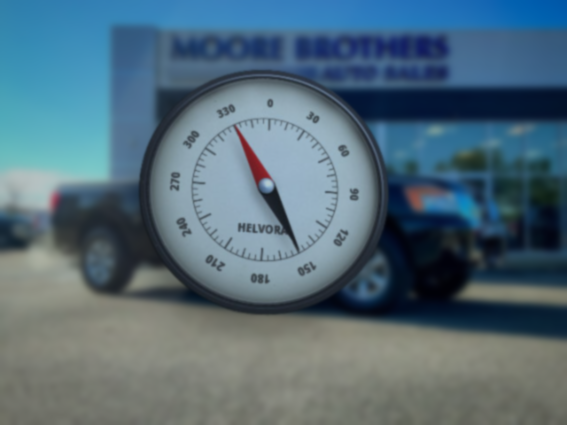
330 °
